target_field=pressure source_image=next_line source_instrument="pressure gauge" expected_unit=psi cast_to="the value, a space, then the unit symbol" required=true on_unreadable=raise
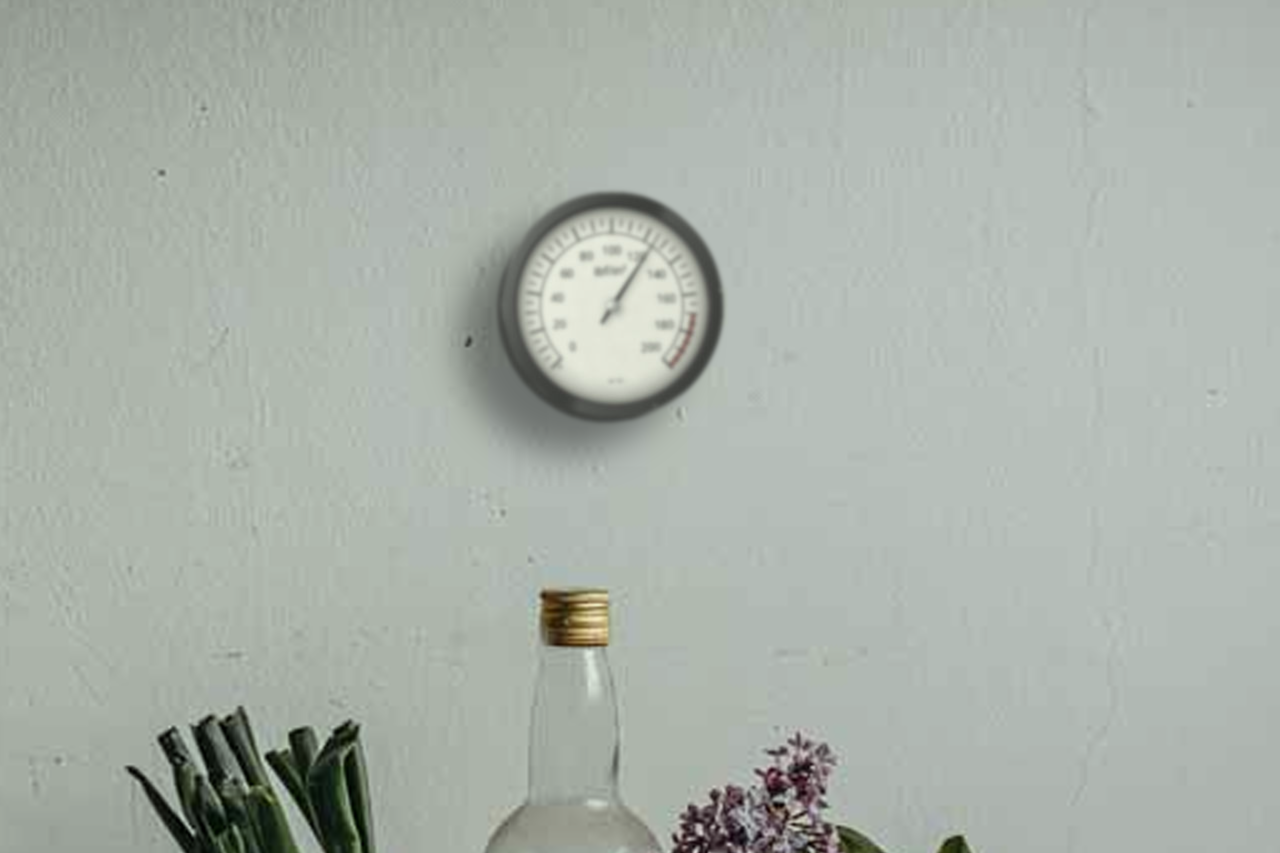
125 psi
